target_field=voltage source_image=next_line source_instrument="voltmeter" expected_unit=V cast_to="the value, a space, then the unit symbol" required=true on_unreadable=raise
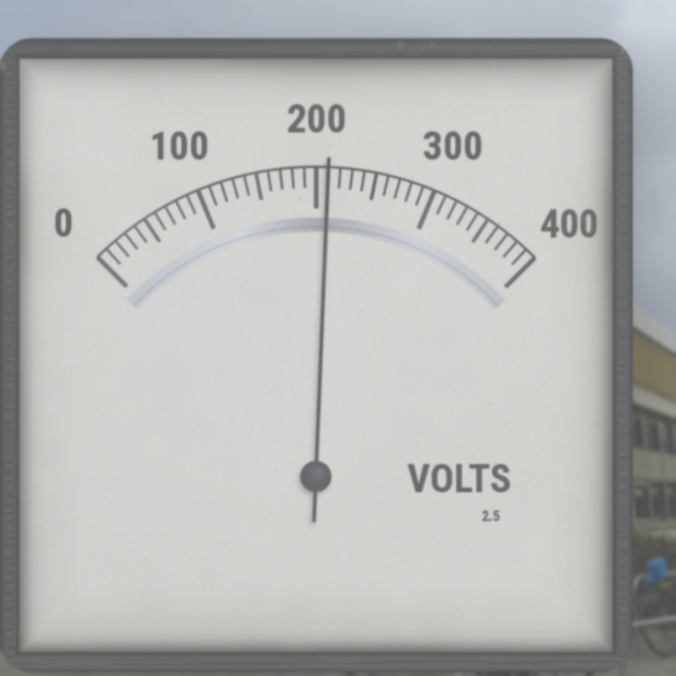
210 V
